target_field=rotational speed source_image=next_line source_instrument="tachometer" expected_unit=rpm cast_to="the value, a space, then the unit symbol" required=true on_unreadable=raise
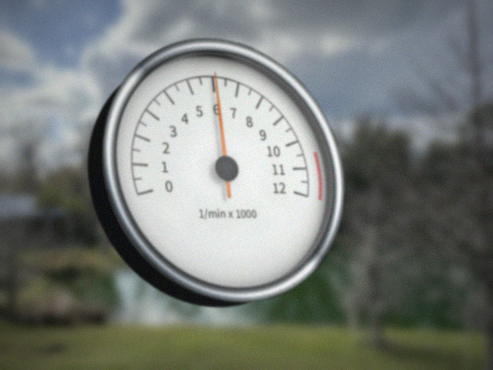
6000 rpm
